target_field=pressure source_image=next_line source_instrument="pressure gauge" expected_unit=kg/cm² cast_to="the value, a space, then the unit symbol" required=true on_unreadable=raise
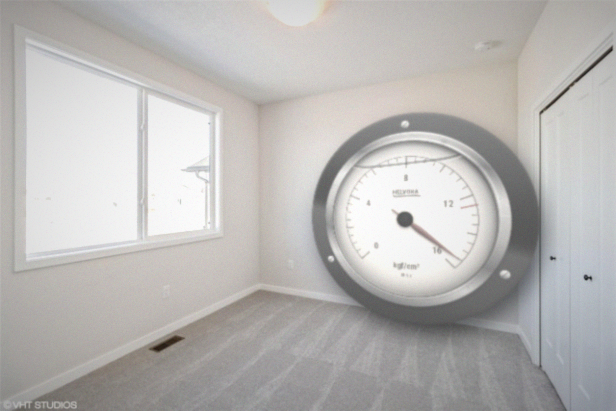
15.5 kg/cm²
